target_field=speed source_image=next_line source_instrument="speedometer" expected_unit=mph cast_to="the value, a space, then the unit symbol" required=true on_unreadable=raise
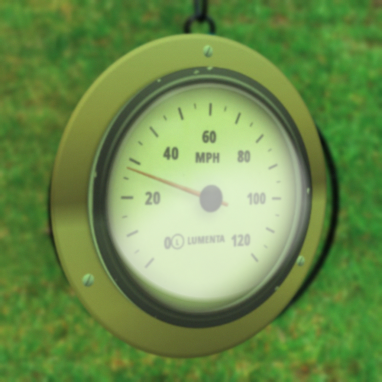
27.5 mph
